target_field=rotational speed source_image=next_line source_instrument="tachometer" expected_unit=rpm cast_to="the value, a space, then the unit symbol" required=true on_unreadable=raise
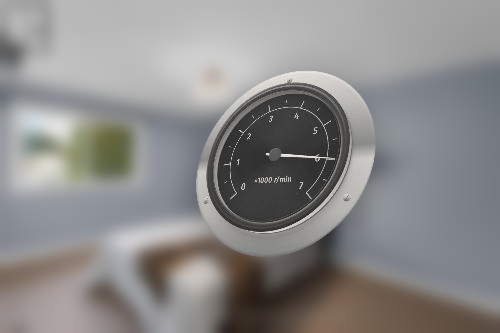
6000 rpm
